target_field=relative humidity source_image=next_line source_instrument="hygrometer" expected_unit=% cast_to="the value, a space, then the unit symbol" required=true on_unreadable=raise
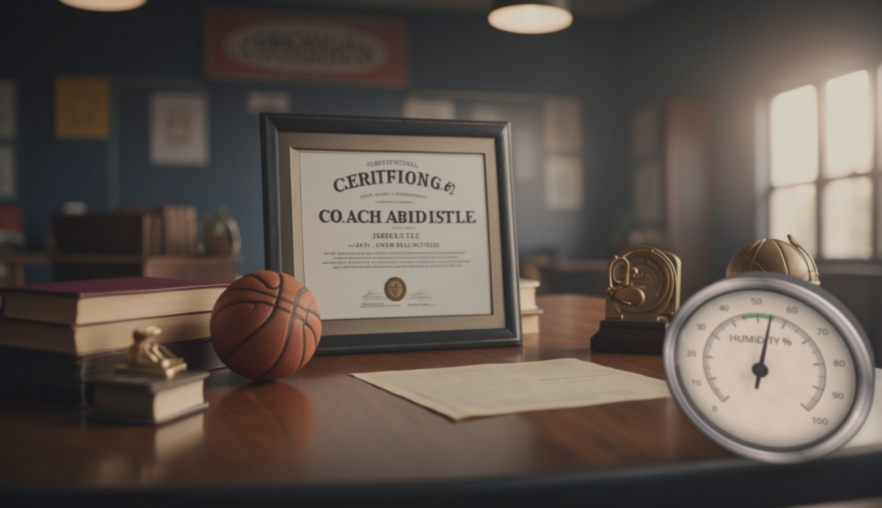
55 %
